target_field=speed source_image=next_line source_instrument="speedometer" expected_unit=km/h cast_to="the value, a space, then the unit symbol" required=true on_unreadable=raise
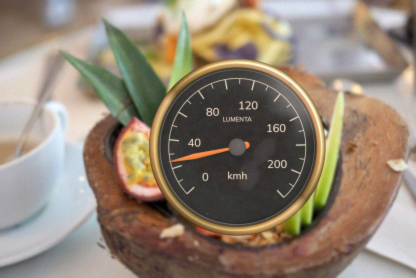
25 km/h
